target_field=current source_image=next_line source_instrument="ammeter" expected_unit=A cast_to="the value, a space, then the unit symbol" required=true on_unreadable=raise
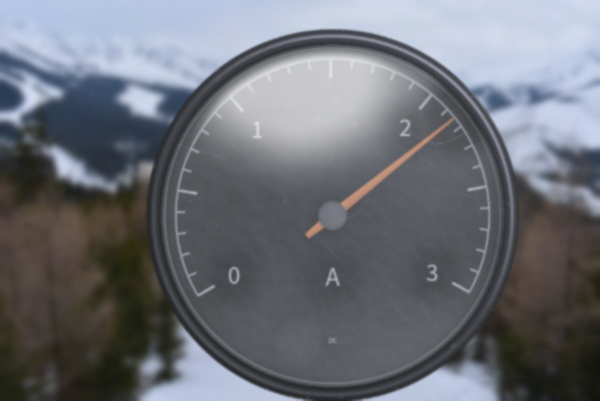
2.15 A
